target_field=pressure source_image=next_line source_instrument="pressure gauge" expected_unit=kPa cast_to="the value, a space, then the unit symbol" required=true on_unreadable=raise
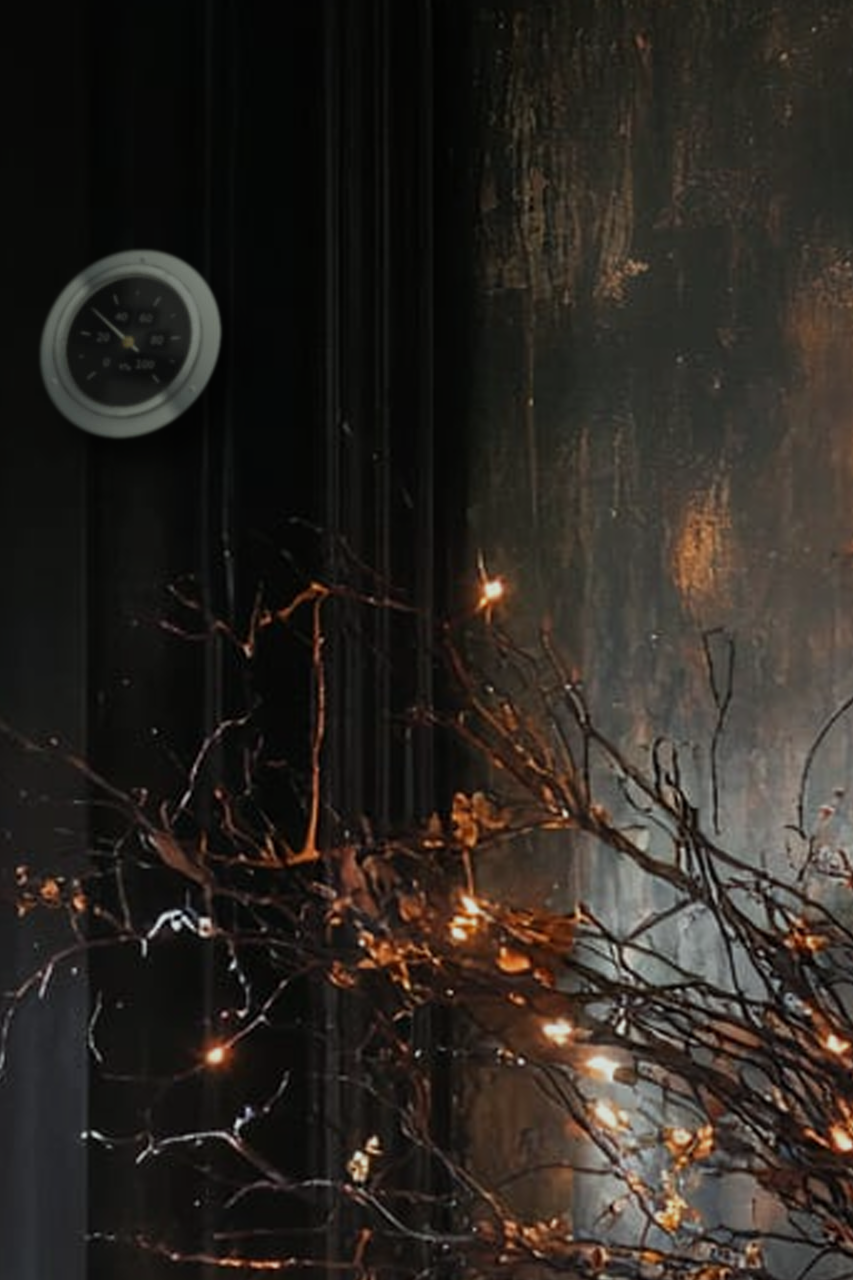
30 kPa
